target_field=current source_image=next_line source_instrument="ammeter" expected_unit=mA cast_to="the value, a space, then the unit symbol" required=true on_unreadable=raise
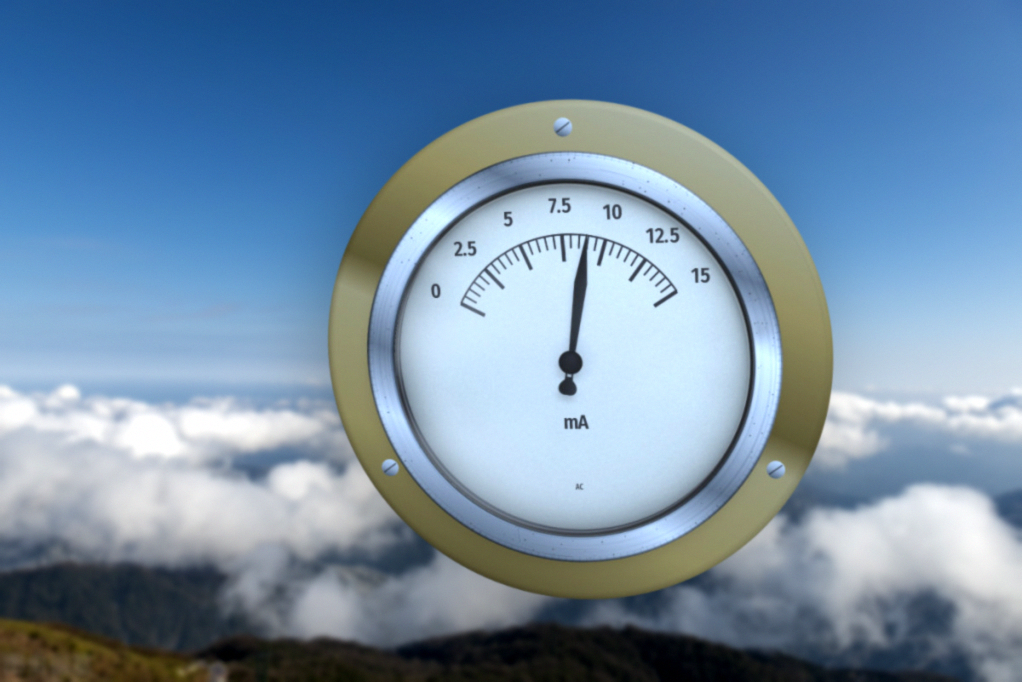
9 mA
